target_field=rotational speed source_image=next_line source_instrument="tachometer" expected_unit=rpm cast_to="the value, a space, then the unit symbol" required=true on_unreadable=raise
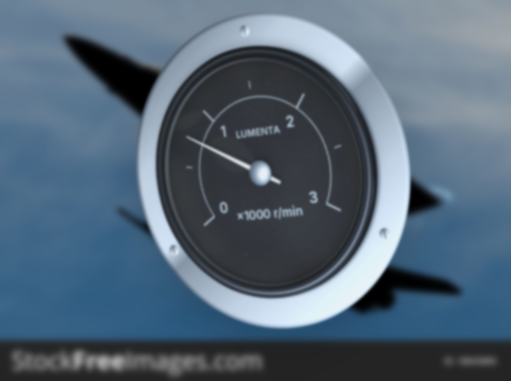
750 rpm
